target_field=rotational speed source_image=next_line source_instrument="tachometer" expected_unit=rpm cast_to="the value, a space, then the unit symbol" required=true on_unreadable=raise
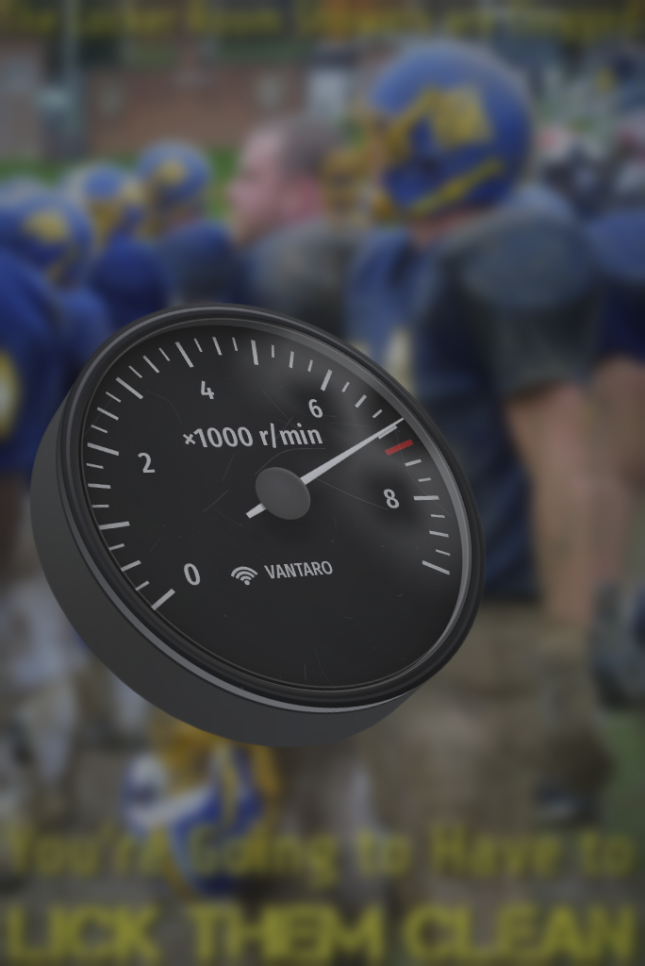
7000 rpm
